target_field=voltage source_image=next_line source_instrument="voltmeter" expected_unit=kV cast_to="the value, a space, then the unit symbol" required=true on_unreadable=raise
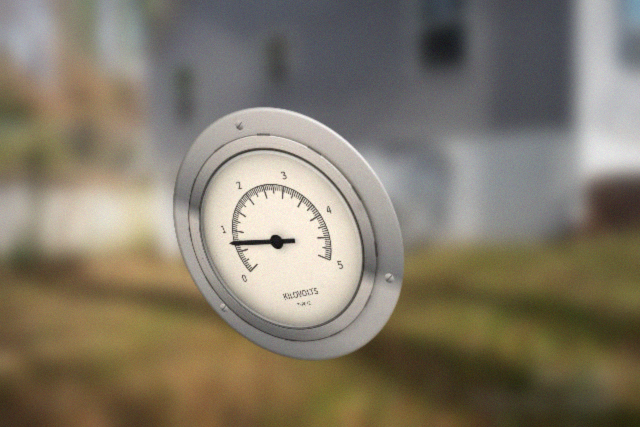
0.75 kV
